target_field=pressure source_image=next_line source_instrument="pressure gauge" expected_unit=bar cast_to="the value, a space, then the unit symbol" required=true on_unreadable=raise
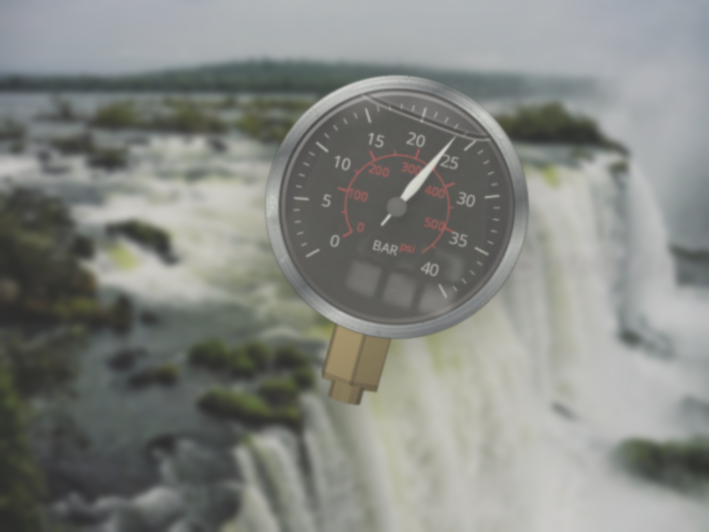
23.5 bar
